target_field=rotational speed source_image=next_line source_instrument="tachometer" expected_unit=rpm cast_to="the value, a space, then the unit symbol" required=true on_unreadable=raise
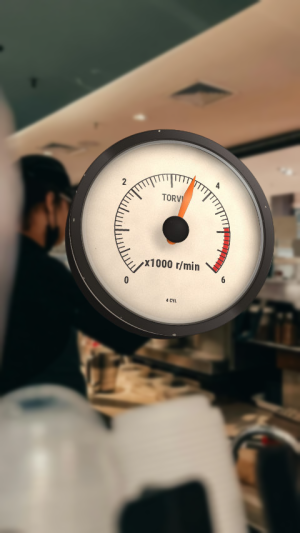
3500 rpm
